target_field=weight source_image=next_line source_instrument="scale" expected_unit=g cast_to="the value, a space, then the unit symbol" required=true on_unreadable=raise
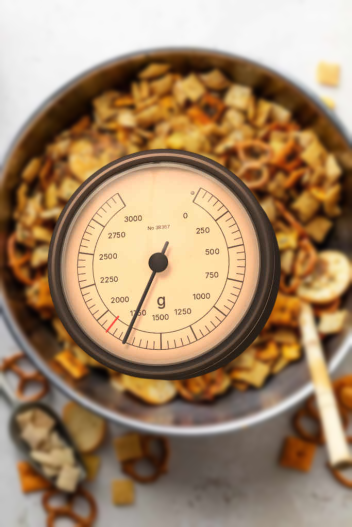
1750 g
